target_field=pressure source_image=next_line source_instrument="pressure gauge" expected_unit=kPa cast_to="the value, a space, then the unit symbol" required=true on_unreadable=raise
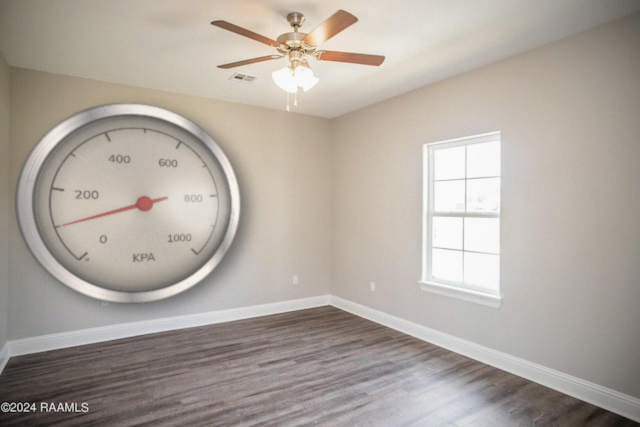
100 kPa
